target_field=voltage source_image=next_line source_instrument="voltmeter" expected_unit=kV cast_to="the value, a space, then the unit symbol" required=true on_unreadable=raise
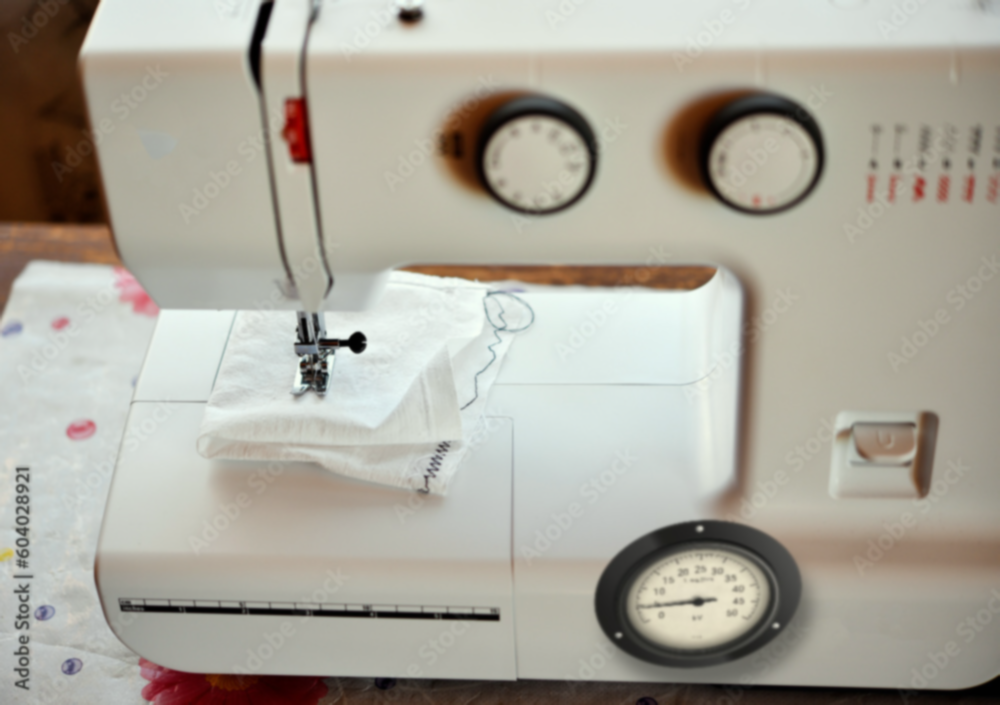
5 kV
